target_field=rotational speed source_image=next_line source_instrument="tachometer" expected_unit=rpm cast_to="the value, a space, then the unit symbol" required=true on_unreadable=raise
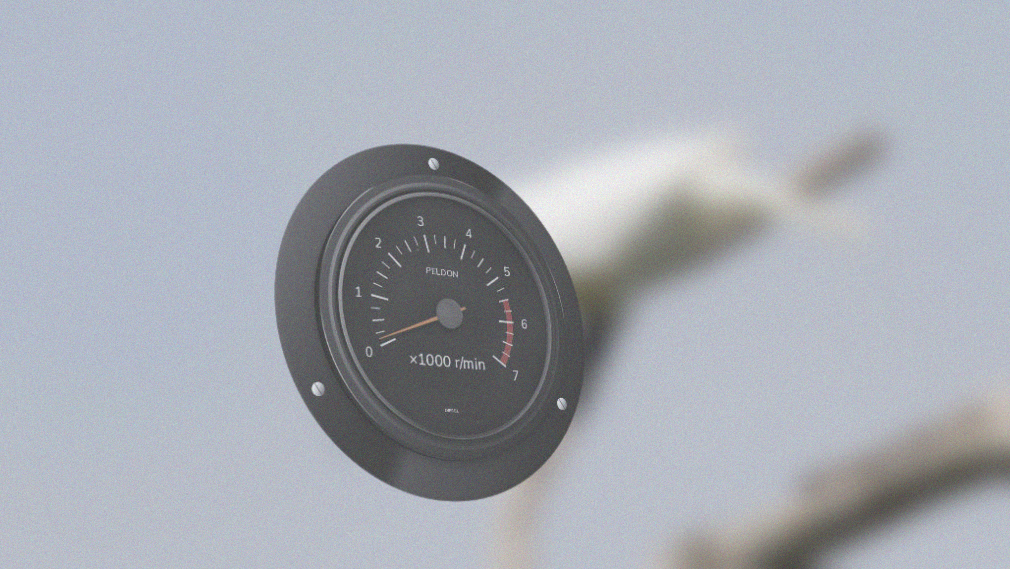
125 rpm
